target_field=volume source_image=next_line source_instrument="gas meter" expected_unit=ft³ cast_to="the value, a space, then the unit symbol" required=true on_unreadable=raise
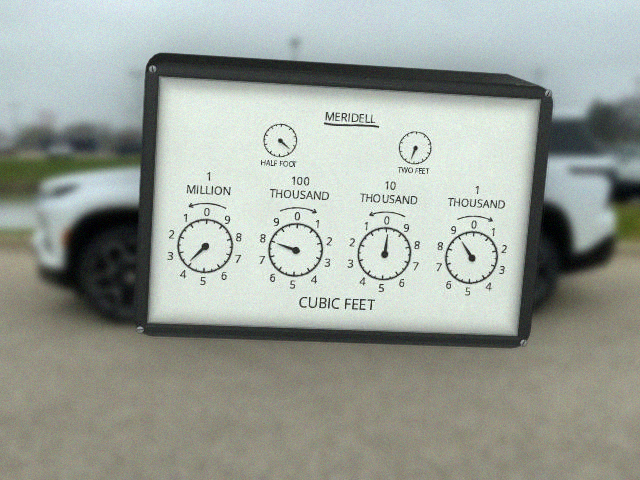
379900 ft³
